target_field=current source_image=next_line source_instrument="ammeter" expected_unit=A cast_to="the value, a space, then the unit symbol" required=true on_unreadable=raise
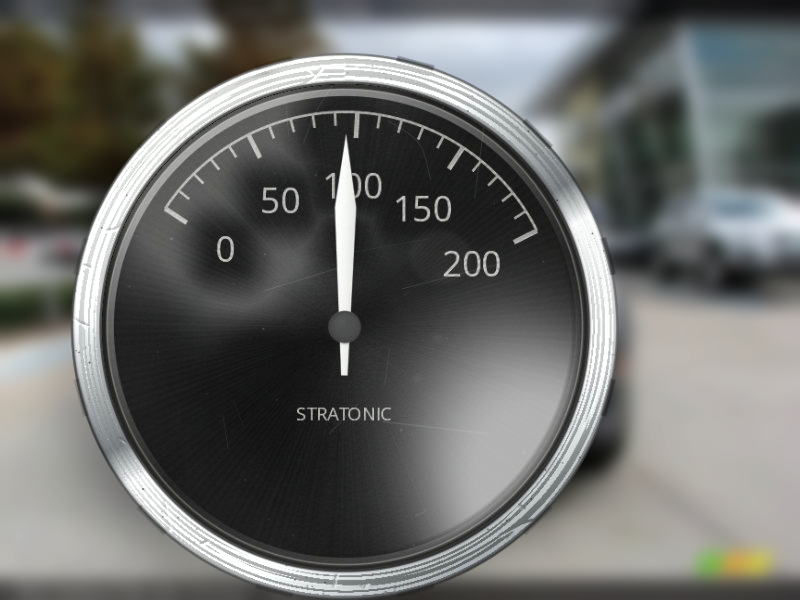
95 A
